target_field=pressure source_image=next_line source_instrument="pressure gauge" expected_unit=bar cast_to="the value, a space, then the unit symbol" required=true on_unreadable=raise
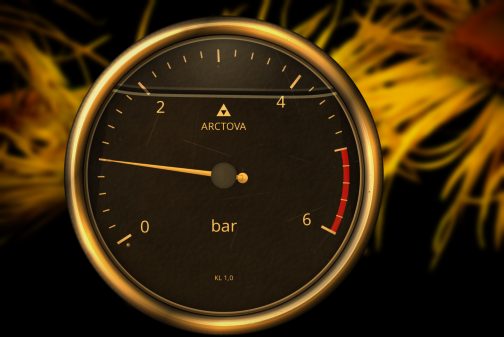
1 bar
